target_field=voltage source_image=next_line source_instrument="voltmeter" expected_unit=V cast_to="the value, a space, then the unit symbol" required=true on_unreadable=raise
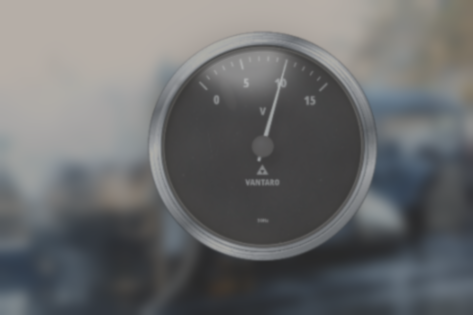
10 V
